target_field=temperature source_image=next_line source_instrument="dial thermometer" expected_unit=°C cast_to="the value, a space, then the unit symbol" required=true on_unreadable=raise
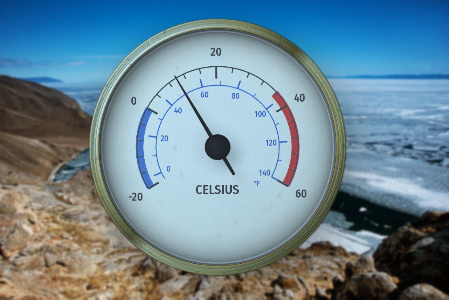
10 °C
